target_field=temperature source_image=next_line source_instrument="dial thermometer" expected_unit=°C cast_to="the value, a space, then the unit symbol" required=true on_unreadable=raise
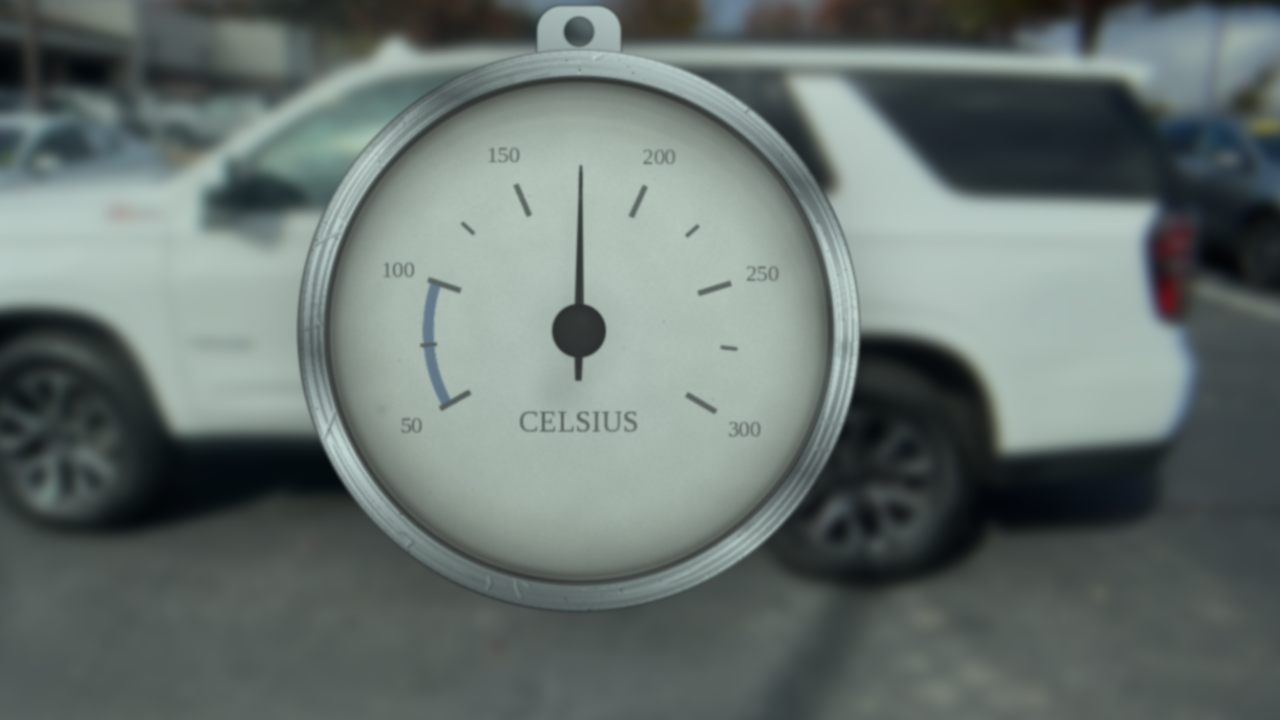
175 °C
